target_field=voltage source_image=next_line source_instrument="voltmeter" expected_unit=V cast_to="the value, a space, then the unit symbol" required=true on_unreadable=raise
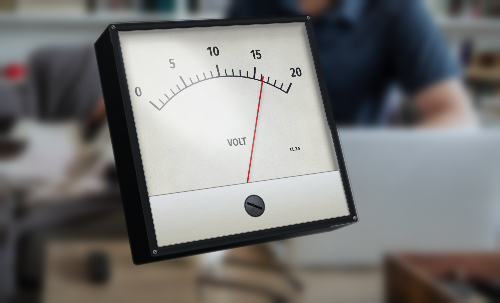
16 V
